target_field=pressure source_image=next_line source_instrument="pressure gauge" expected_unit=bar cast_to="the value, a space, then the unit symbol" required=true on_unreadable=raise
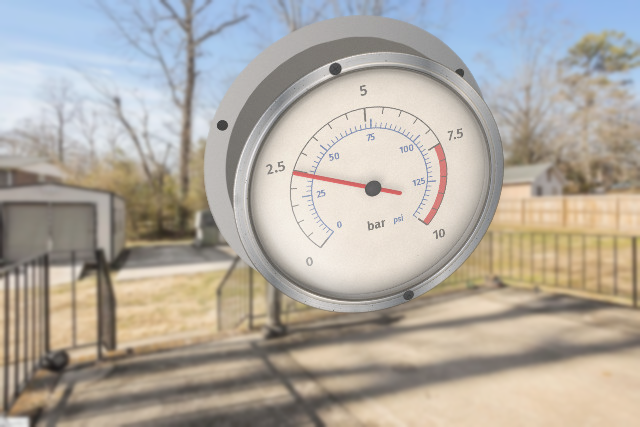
2.5 bar
